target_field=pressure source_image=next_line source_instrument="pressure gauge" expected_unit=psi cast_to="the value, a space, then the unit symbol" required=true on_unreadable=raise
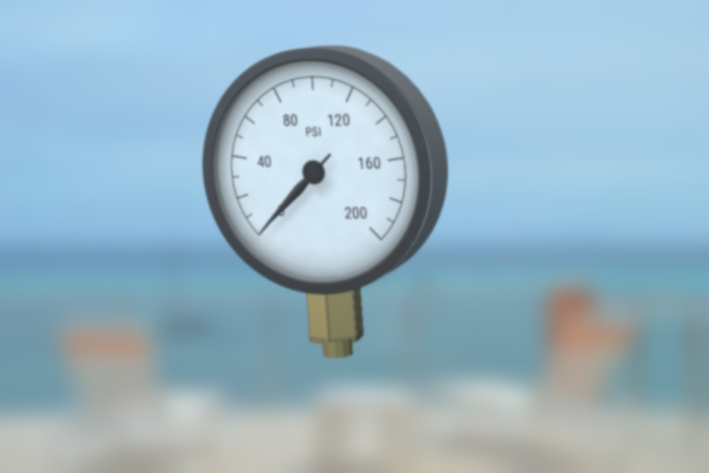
0 psi
